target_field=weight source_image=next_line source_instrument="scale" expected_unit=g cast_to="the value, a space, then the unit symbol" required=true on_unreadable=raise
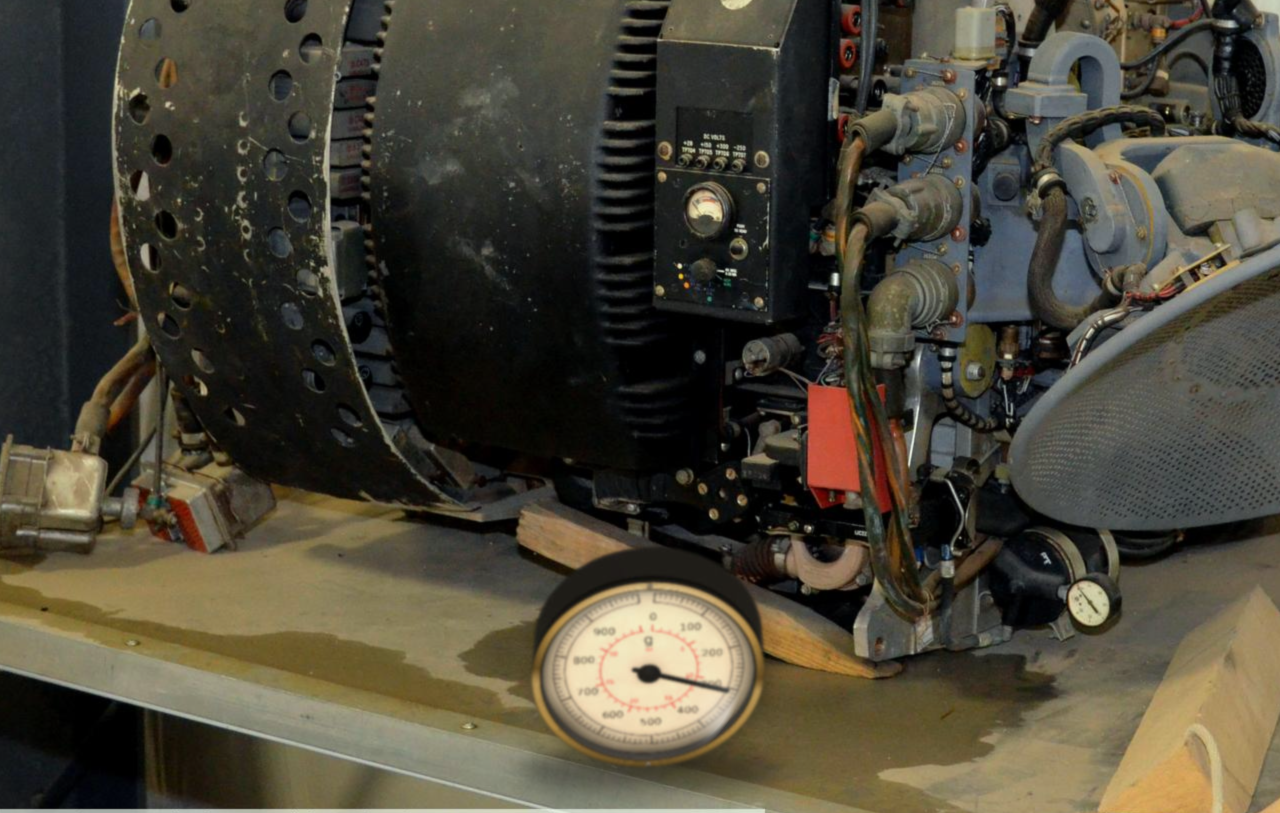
300 g
